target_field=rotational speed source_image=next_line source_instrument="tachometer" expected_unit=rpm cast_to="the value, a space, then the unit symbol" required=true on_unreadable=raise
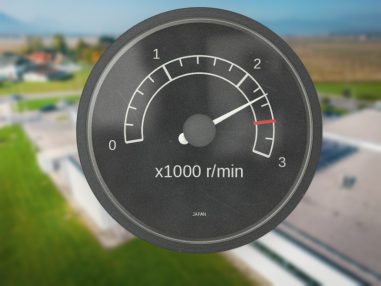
2300 rpm
